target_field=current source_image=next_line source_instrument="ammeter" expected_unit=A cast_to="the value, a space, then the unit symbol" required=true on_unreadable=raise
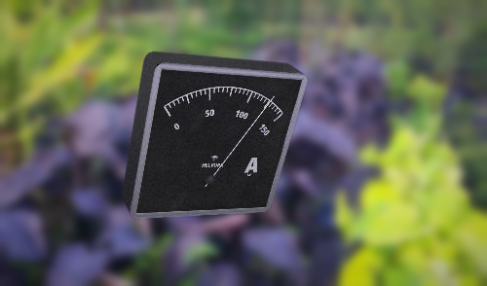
125 A
